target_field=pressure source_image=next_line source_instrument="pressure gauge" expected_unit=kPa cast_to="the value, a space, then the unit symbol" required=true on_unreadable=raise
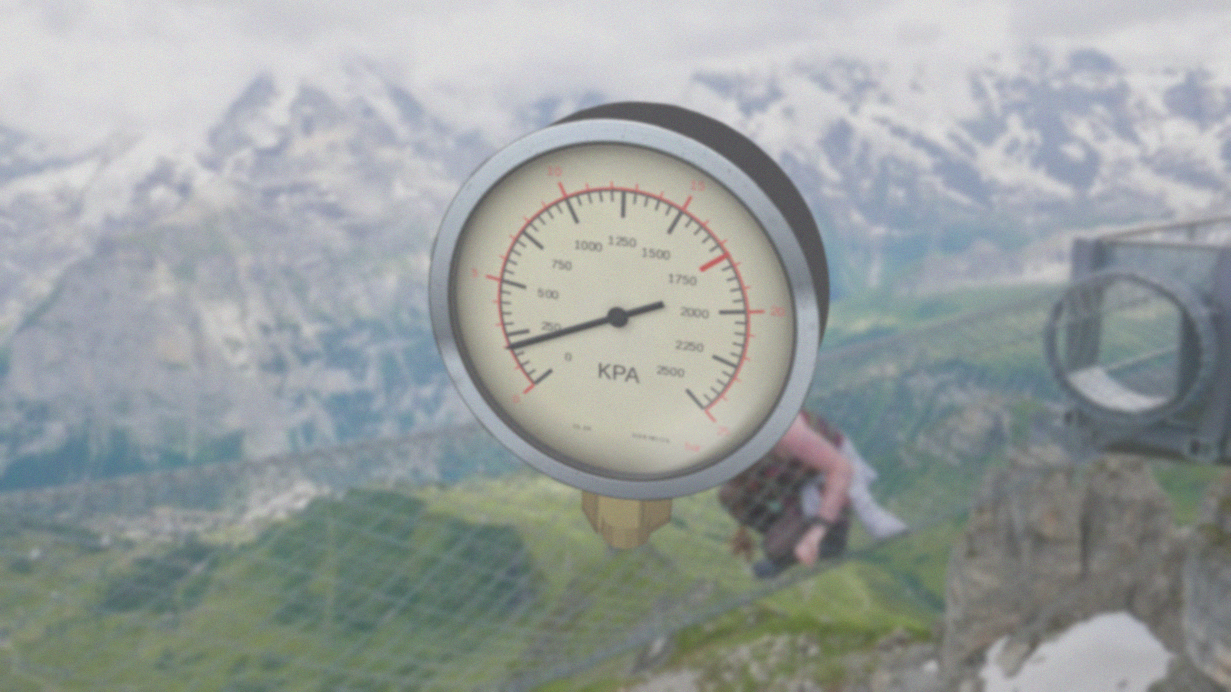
200 kPa
